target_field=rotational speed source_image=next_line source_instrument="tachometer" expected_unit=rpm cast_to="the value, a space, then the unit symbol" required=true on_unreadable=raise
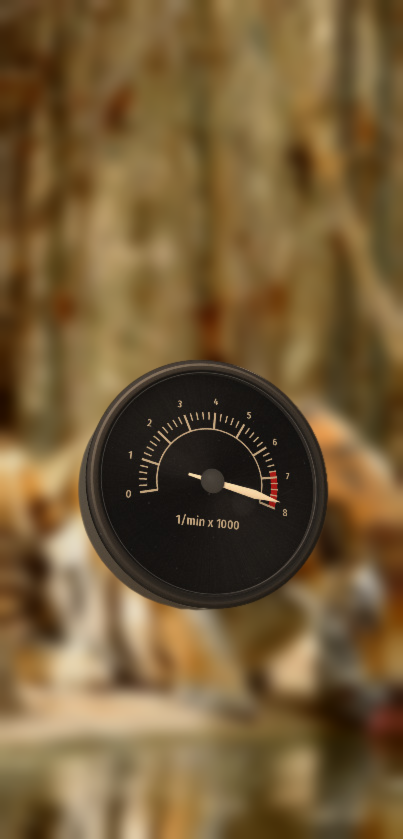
7800 rpm
